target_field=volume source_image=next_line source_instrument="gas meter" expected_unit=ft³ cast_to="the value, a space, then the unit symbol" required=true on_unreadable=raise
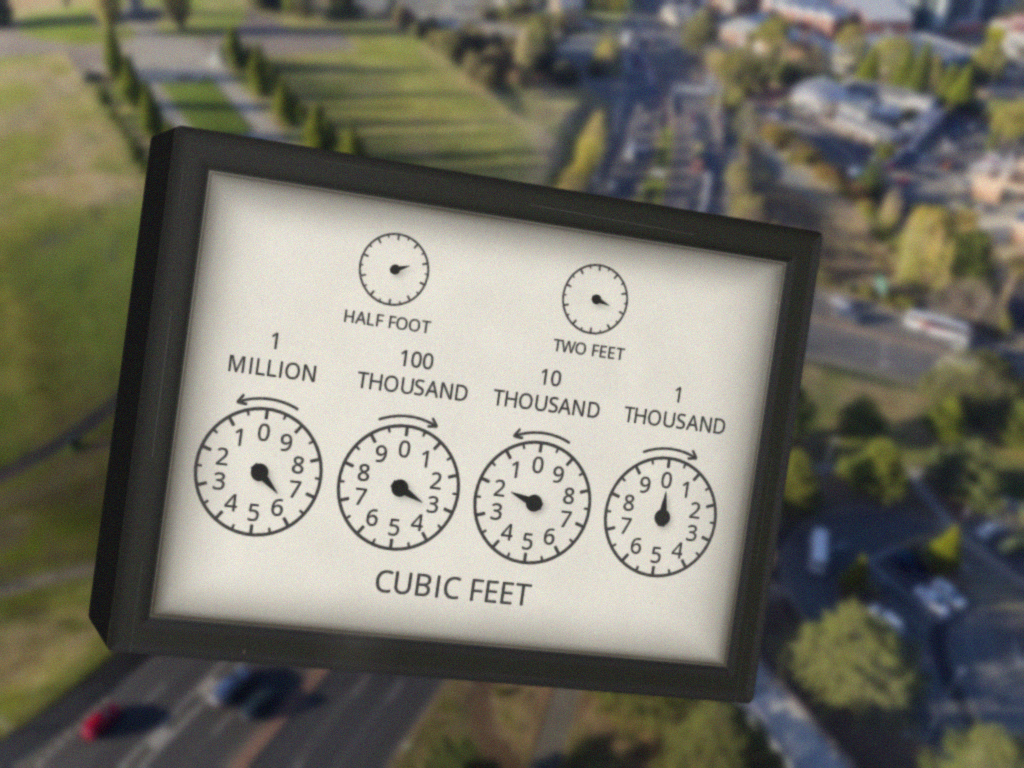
632000 ft³
